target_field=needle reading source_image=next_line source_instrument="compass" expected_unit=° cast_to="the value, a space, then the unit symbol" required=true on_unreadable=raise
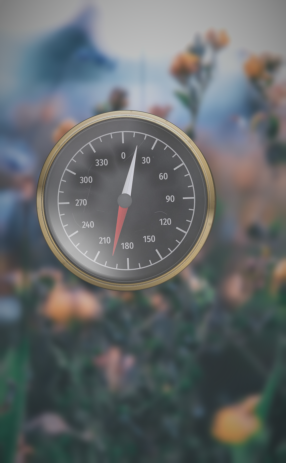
195 °
